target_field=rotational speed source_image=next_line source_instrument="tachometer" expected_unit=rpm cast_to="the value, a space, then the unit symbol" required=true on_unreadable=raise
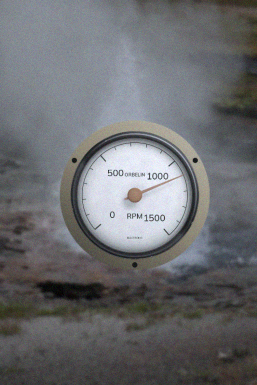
1100 rpm
